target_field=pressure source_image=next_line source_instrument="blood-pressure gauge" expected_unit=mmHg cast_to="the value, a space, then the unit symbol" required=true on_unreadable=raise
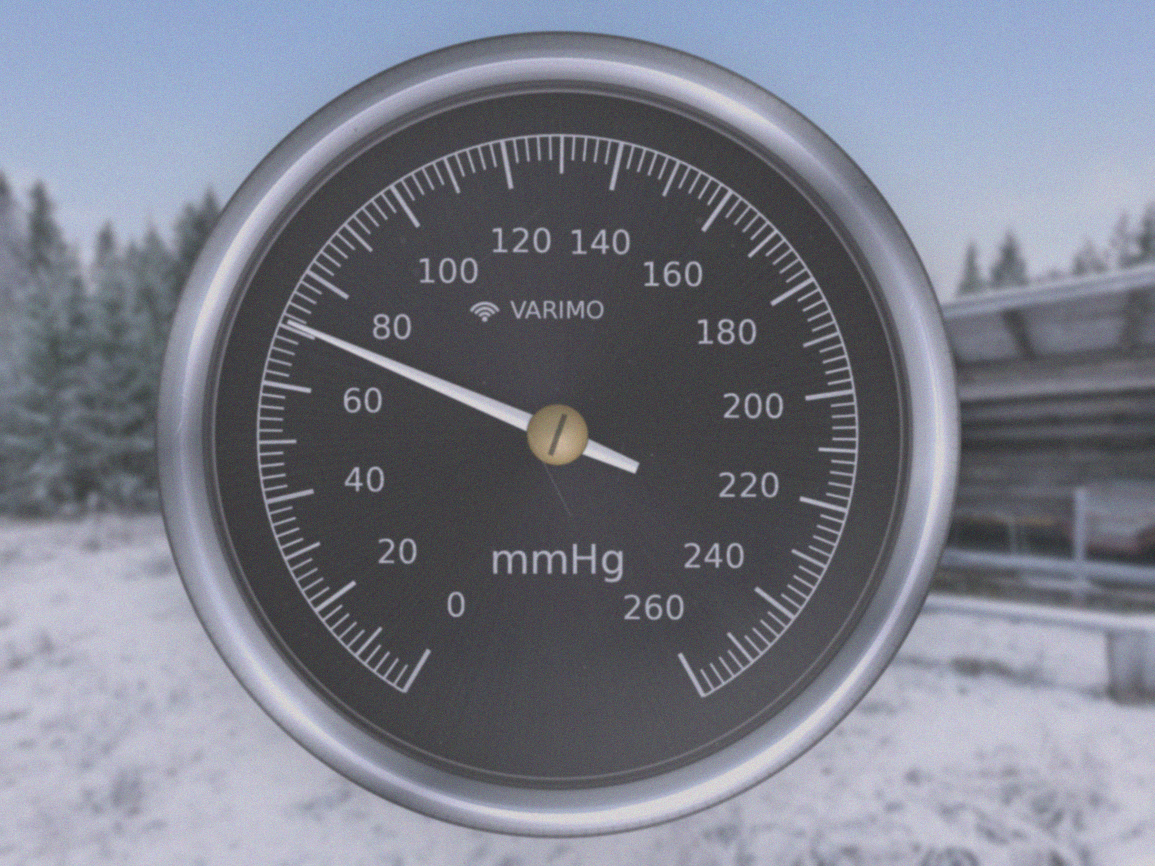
71 mmHg
